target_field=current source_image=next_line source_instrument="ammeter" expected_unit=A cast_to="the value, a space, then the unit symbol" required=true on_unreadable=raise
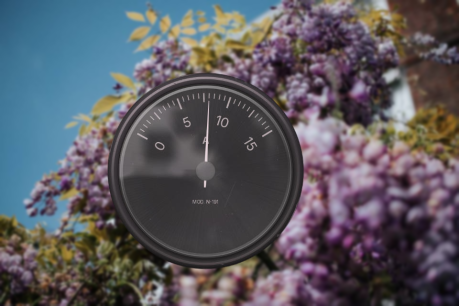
8 A
